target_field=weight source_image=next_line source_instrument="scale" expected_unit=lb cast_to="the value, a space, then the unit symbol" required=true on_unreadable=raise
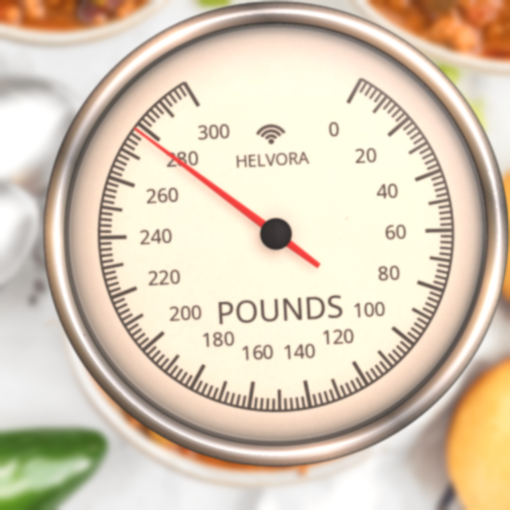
278 lb
